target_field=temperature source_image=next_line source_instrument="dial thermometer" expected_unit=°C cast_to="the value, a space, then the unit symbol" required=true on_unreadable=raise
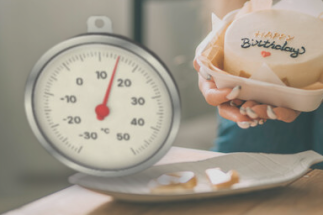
15 °C
